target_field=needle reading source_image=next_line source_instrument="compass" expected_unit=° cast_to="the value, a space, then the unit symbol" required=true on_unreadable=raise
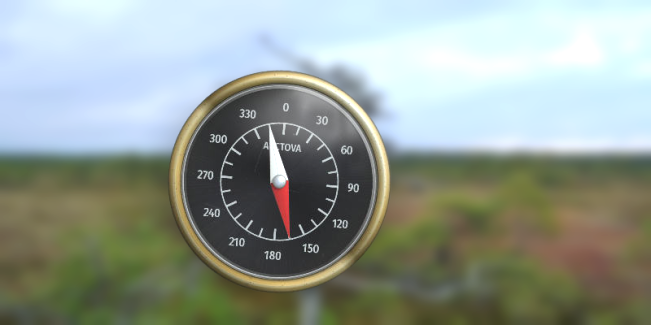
165 °
